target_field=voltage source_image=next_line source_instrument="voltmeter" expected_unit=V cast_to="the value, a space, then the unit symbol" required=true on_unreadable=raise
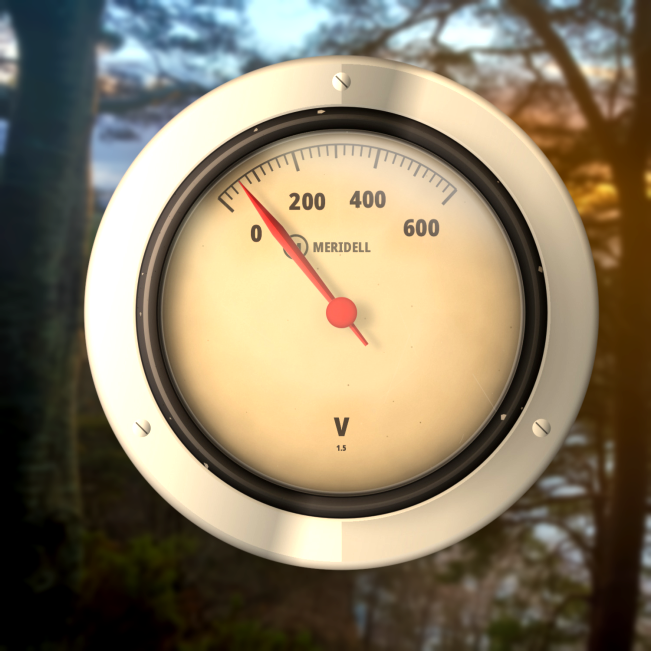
60 V
